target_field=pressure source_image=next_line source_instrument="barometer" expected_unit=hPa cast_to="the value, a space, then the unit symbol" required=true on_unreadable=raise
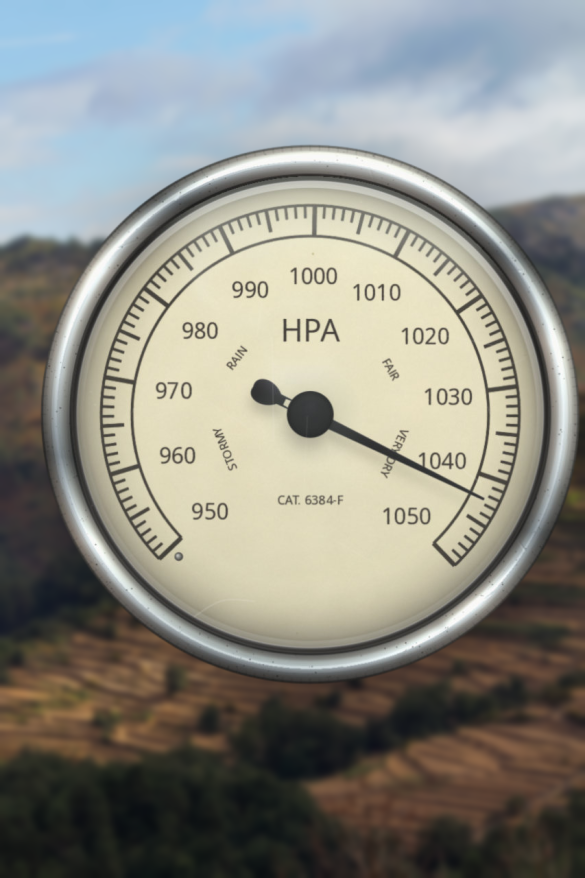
1042.5 hPa
